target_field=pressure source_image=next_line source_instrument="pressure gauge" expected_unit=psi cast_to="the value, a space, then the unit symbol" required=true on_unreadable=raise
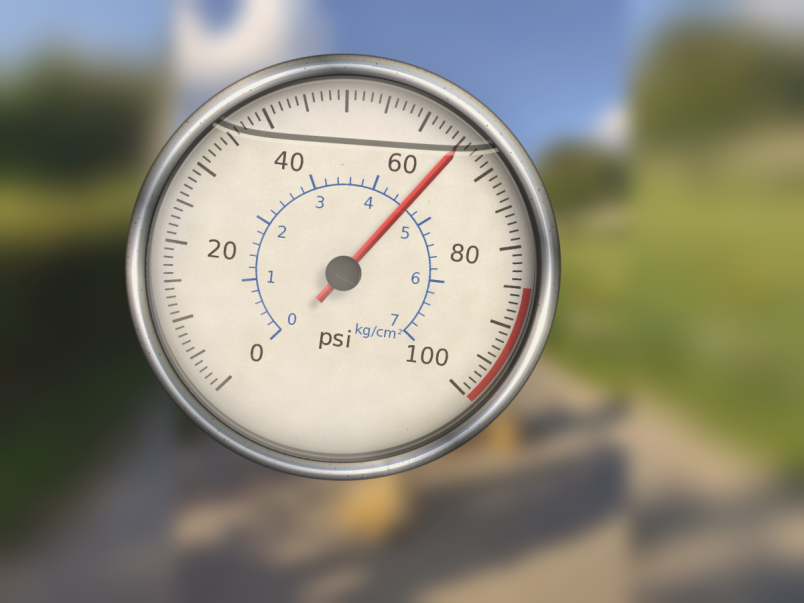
65 psi
